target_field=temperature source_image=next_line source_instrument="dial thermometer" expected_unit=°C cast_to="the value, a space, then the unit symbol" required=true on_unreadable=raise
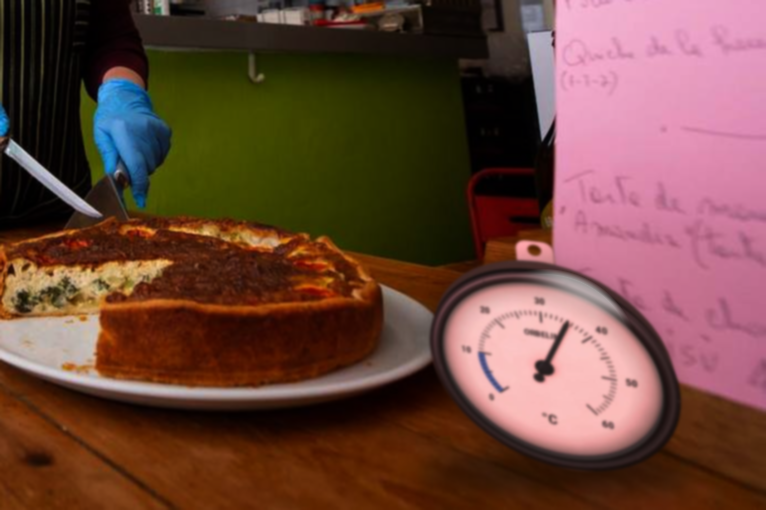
35 °C
